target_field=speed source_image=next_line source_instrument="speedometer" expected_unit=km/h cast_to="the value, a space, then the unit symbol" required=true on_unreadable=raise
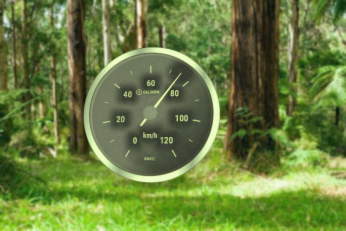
75 km/h
